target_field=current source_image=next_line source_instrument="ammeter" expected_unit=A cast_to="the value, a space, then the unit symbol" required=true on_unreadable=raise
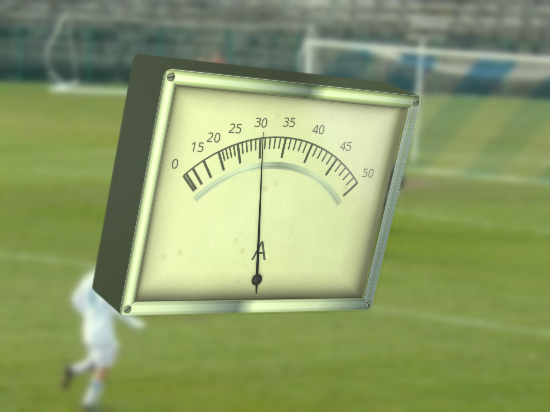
30 A
